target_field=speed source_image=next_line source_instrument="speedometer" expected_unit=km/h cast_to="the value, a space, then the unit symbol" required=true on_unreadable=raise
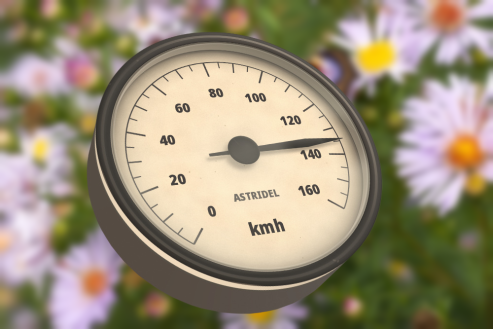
135 km/h
